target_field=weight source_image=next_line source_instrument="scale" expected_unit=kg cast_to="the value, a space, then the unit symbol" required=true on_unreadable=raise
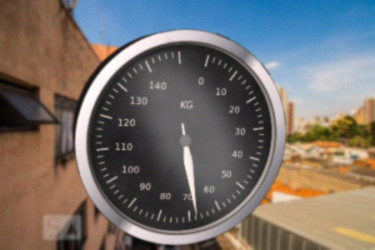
68 kg
